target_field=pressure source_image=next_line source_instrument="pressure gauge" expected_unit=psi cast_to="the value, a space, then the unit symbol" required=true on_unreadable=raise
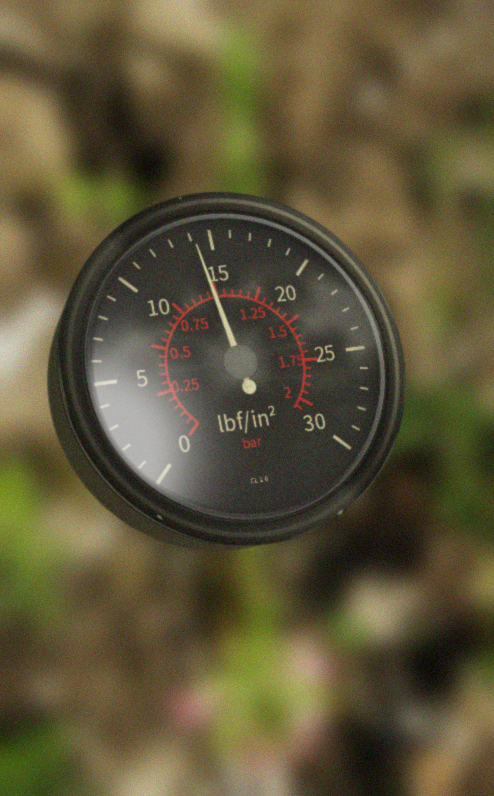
14 psi
